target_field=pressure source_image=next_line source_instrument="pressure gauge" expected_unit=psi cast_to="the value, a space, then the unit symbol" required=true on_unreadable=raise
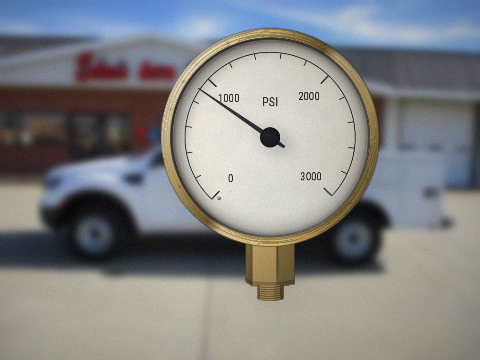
900 psi
